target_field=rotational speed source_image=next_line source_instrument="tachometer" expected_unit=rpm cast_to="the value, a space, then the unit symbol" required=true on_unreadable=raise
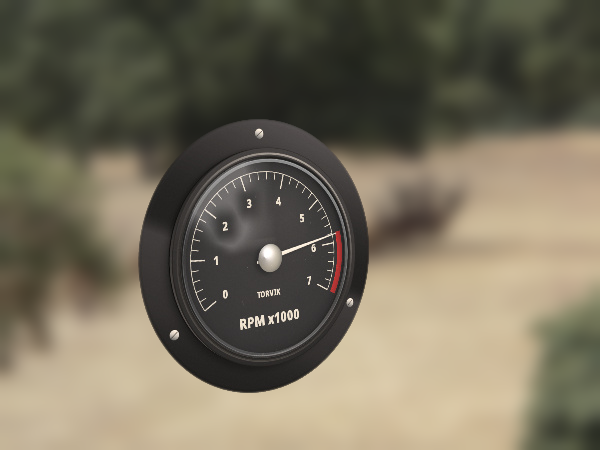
5800 rpm
